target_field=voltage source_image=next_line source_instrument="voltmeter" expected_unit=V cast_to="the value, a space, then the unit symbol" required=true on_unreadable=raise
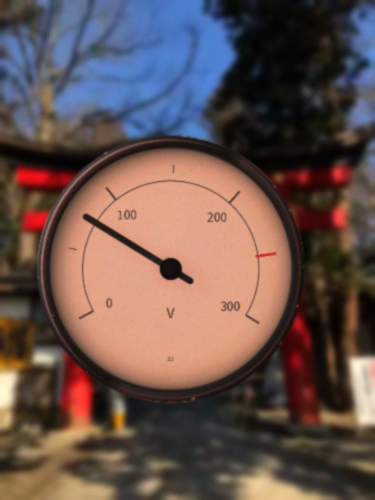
75 V
